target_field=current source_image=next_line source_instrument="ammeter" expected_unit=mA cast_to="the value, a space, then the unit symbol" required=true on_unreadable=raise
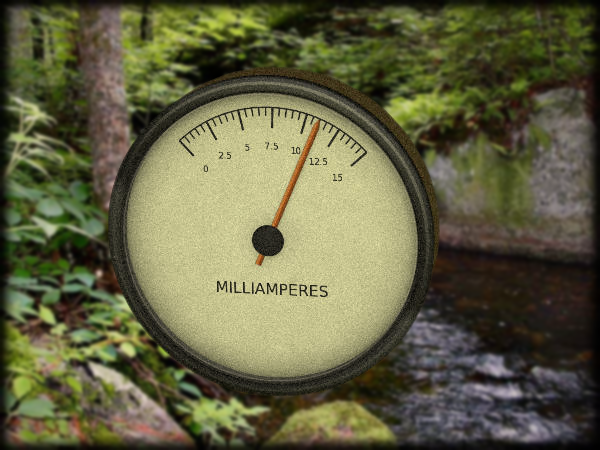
11 mA
